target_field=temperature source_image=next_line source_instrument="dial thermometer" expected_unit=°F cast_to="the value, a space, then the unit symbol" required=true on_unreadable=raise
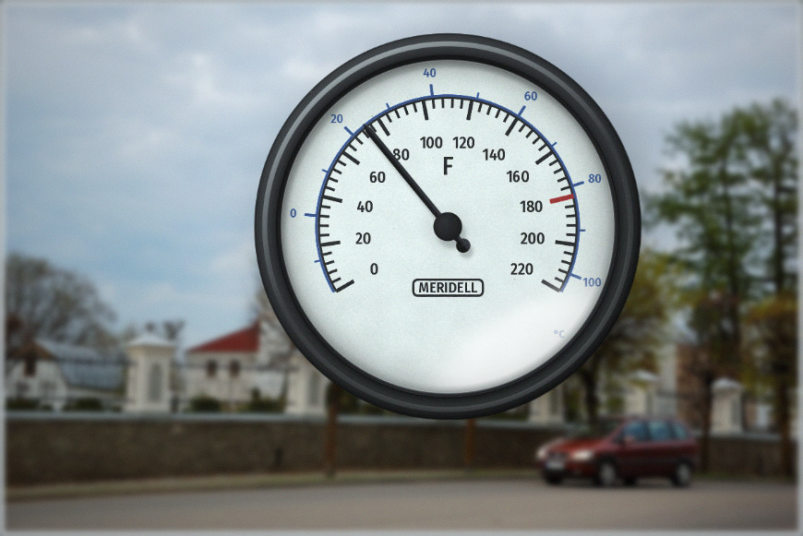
74 °F
